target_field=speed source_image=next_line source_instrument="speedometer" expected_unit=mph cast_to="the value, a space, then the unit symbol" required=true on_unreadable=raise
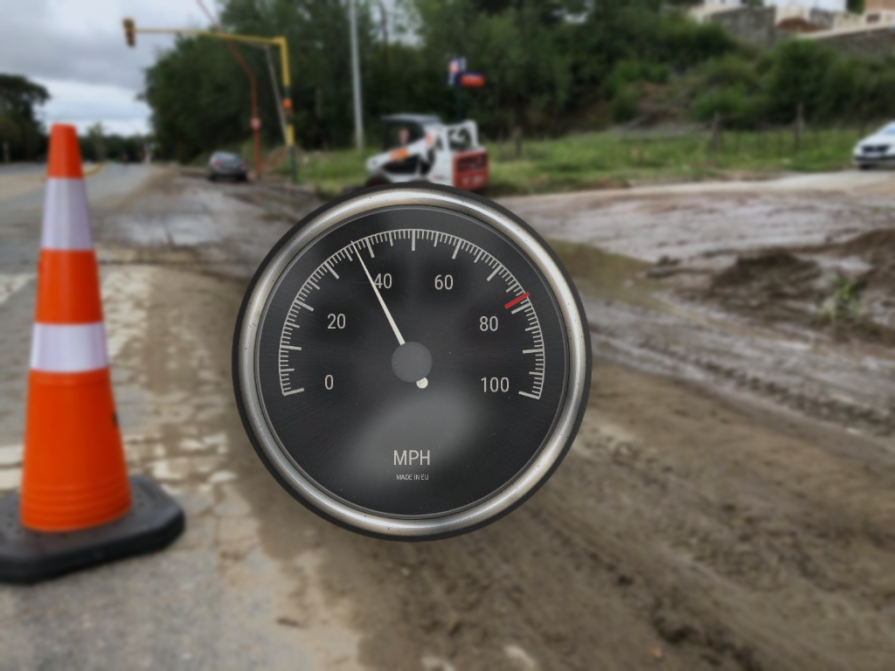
37 mph
